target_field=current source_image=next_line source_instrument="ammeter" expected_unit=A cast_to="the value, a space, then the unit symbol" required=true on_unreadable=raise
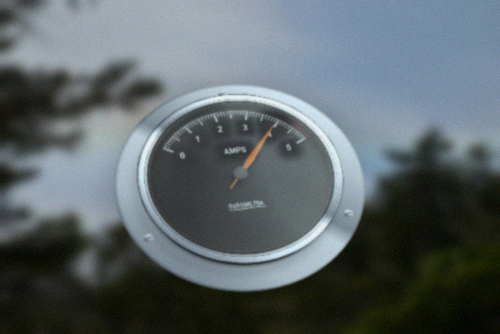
4 A
